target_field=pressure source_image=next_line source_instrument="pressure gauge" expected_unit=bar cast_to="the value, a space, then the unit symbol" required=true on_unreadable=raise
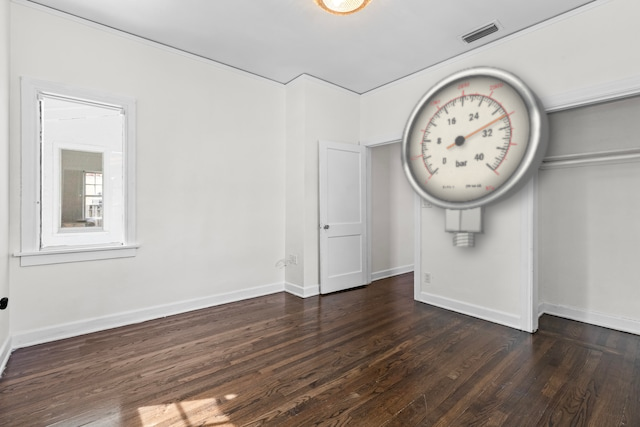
30 bar
